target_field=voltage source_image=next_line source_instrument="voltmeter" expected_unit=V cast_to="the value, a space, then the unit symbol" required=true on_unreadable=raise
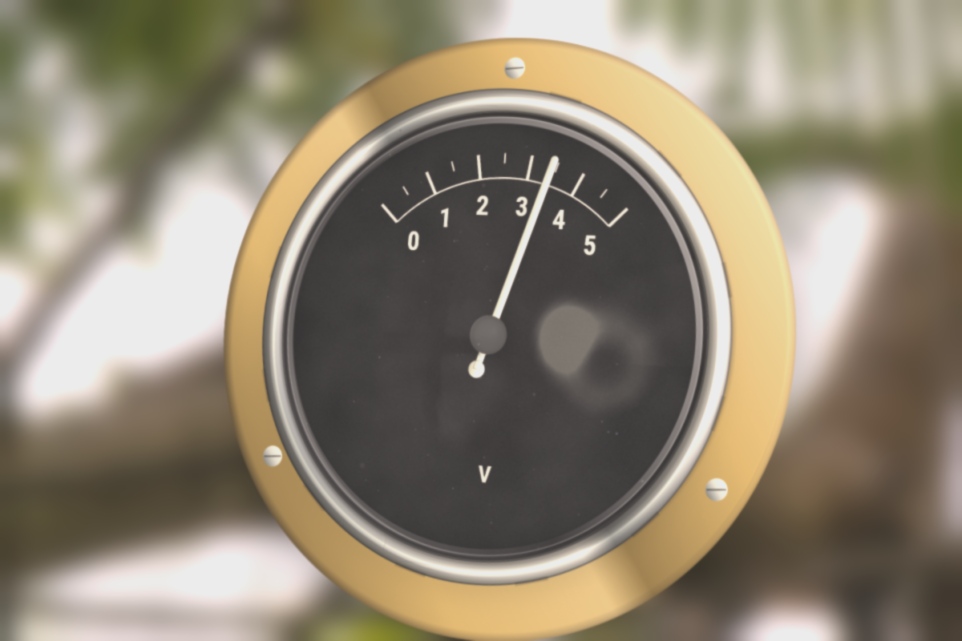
3.5 V
